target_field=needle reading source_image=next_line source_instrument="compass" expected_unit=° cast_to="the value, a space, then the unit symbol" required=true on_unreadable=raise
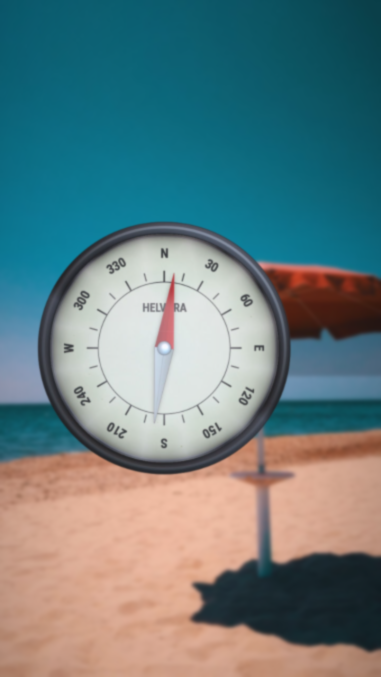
7.5 °
